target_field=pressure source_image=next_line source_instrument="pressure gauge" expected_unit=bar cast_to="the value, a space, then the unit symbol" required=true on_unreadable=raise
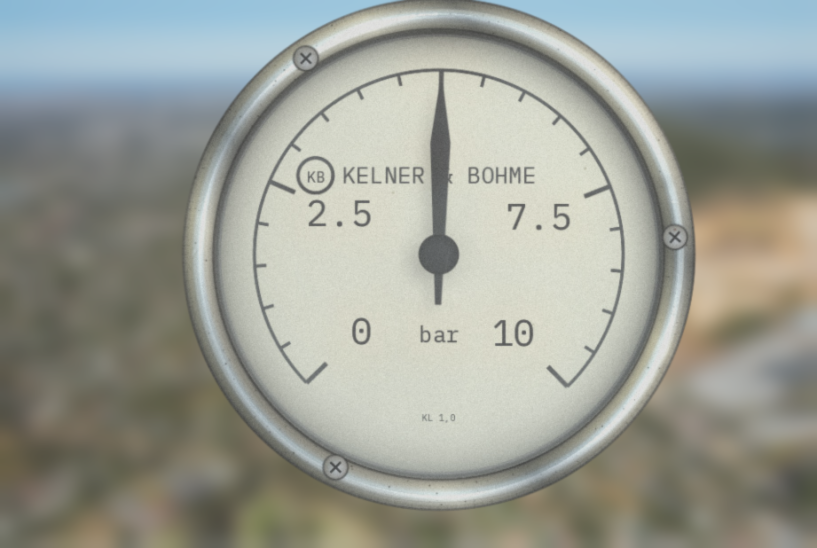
5 bar
